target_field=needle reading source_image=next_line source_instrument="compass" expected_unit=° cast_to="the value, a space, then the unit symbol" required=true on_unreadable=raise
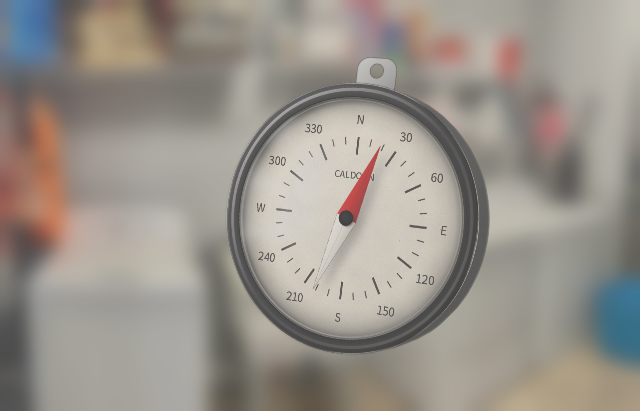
20 °
